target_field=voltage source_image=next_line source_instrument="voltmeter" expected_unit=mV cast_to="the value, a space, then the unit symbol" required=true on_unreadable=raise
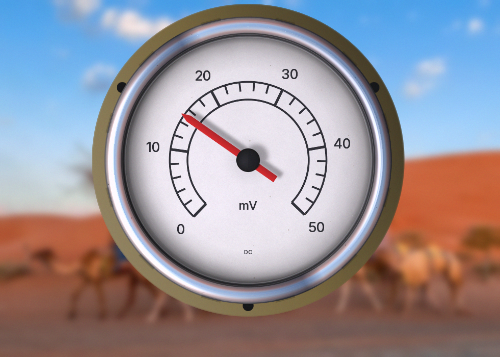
15 mV
